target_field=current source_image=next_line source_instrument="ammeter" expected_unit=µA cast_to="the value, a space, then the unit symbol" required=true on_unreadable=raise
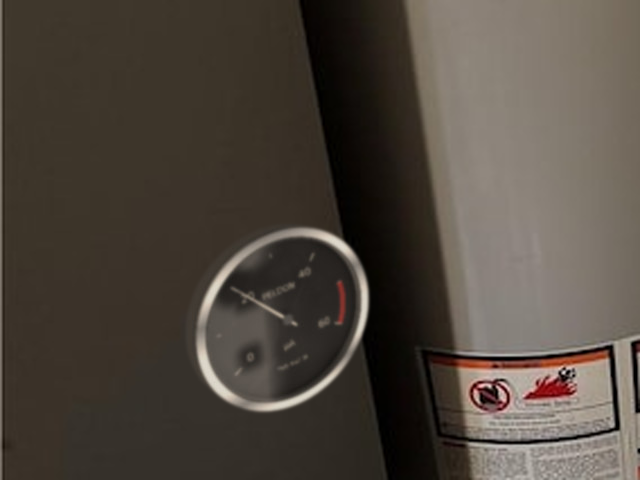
20 µA
